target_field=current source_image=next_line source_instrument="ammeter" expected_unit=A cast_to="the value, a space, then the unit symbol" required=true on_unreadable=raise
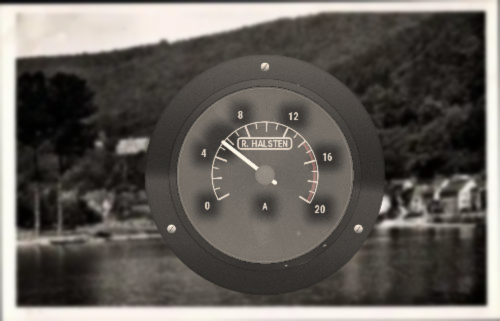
5.5 A
